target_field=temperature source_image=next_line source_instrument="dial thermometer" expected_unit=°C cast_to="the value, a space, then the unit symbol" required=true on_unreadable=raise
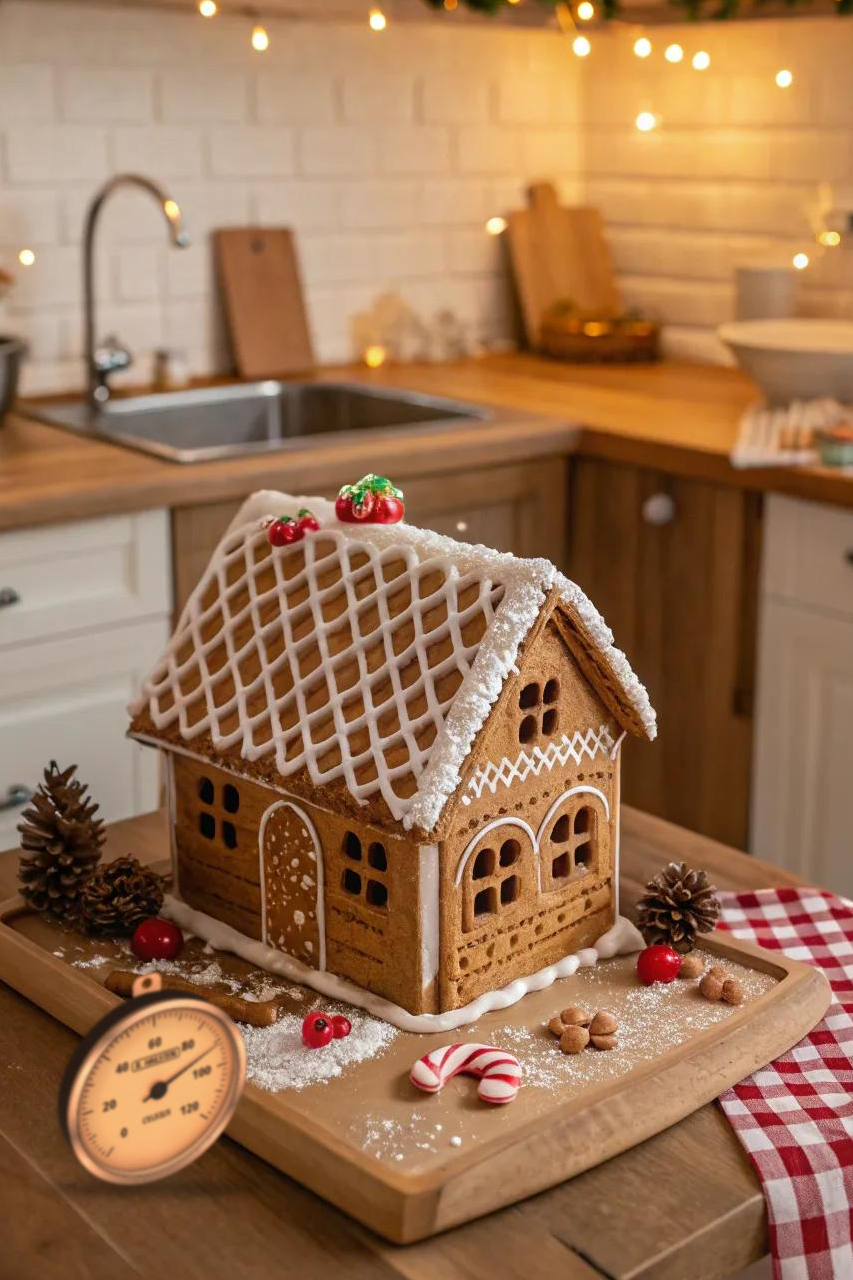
90 °C
